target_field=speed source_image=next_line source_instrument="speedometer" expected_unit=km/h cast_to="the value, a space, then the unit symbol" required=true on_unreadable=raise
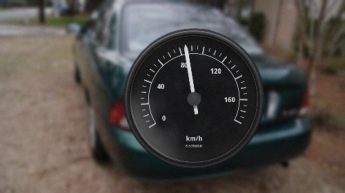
85 km/h
